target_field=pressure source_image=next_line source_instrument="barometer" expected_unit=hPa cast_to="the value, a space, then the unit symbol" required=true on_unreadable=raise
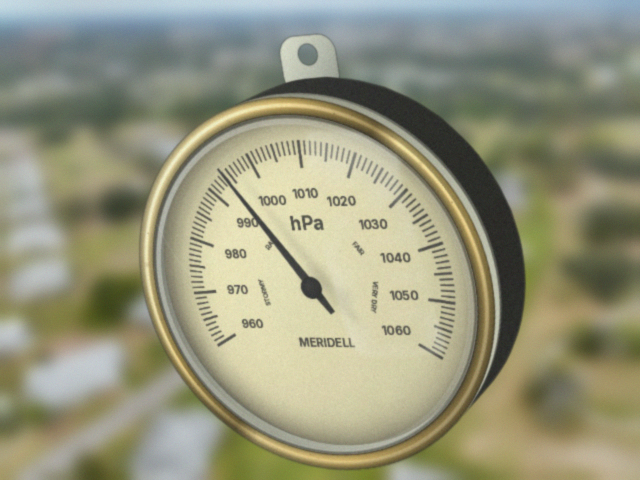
995 hPa
